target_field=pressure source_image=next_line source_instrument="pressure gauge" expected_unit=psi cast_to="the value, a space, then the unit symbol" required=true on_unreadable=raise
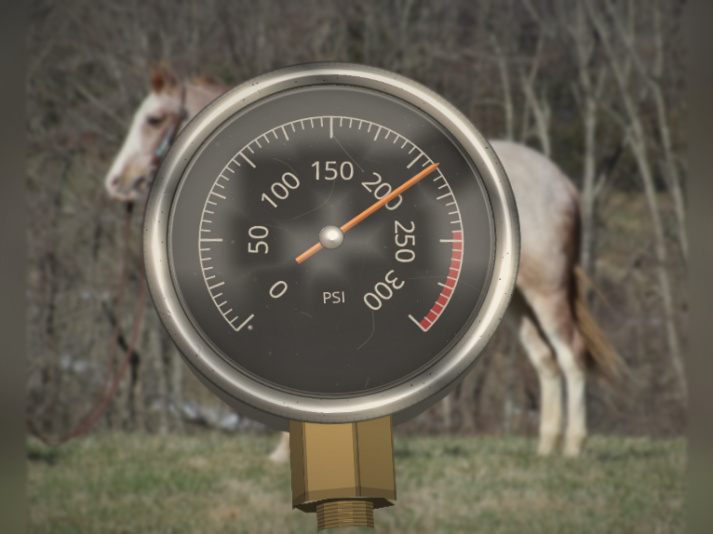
210 psi
